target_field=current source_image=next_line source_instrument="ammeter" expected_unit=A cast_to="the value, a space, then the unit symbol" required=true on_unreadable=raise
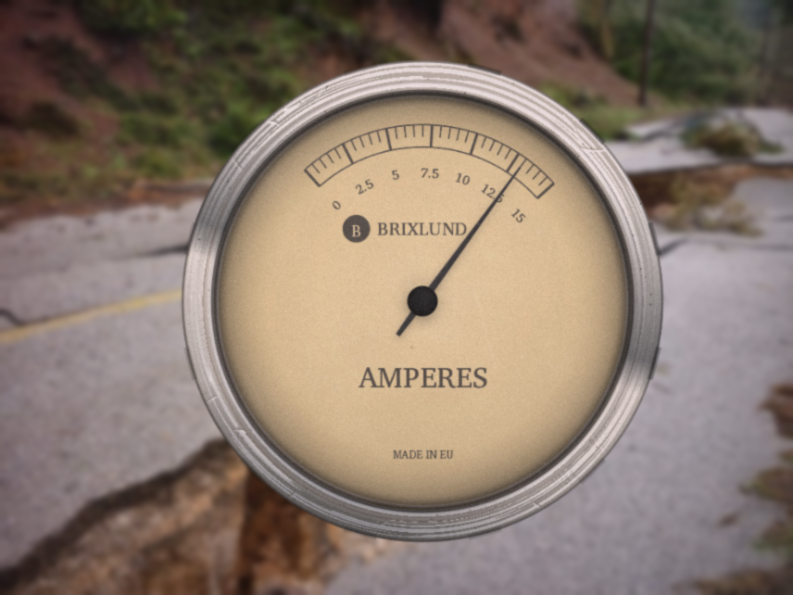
13 A
